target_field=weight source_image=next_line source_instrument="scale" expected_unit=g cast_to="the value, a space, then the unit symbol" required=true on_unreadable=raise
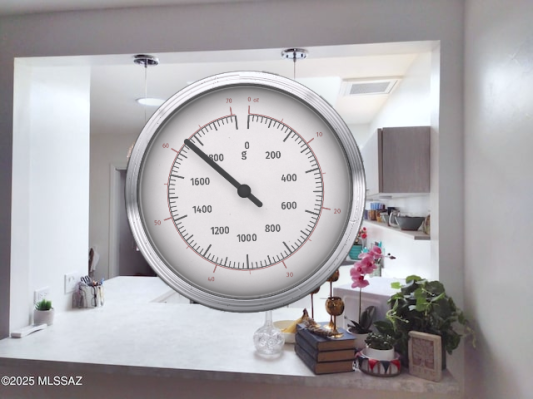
1760 g
